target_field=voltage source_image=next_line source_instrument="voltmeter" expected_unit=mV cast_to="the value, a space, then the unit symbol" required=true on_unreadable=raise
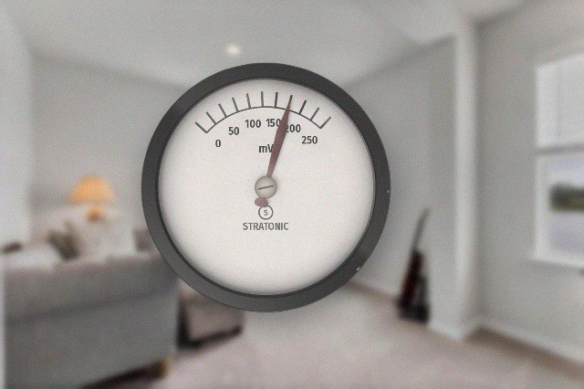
175 mV
